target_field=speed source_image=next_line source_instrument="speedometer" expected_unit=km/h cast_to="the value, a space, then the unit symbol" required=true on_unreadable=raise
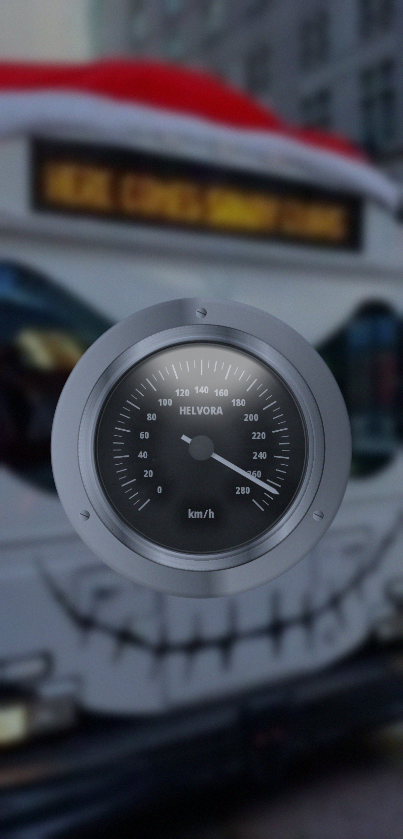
265 km/h
